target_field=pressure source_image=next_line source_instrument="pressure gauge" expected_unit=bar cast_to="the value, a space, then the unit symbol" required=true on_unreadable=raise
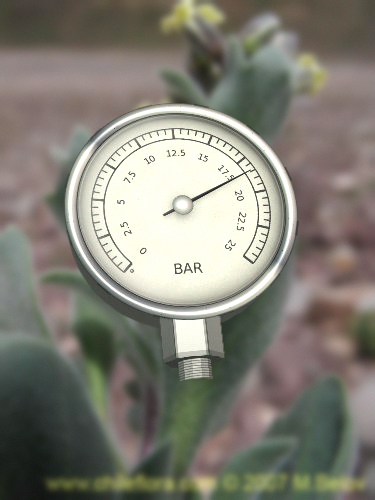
18.5 bar
